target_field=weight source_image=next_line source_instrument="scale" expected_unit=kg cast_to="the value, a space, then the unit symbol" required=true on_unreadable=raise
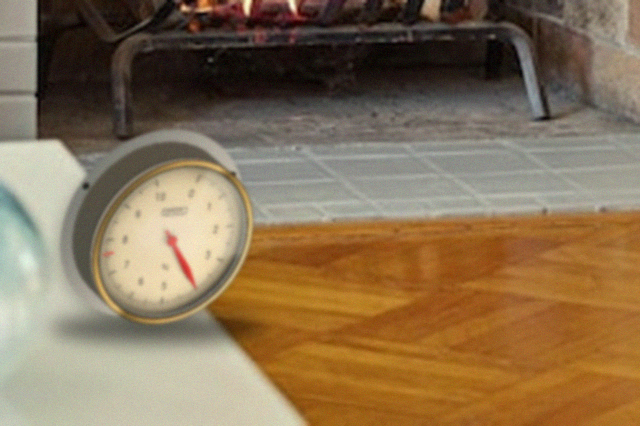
4 kg
